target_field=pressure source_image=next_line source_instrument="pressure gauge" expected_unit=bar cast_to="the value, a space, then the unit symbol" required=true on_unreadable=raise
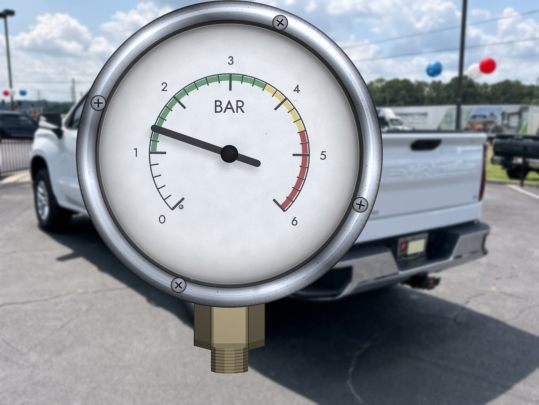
1.4 bar
